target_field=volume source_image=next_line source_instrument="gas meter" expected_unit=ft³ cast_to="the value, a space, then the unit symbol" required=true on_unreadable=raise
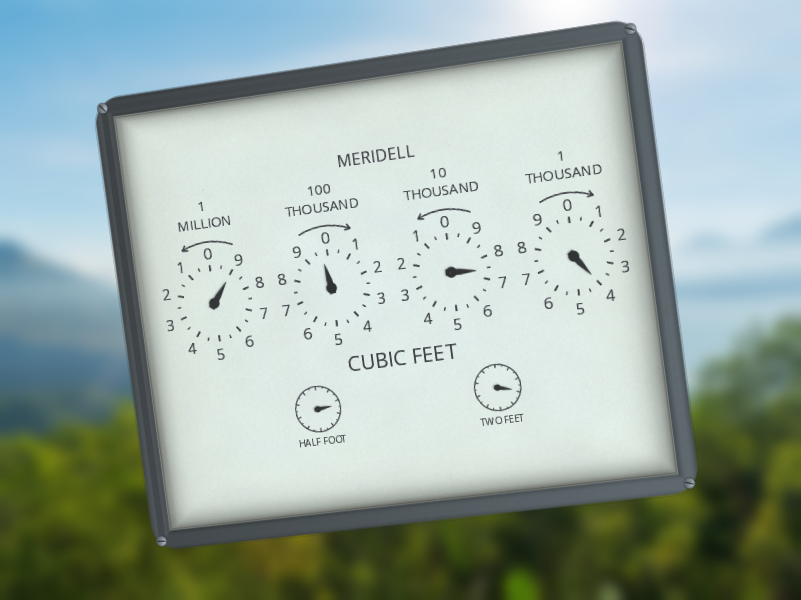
897400 ft³
